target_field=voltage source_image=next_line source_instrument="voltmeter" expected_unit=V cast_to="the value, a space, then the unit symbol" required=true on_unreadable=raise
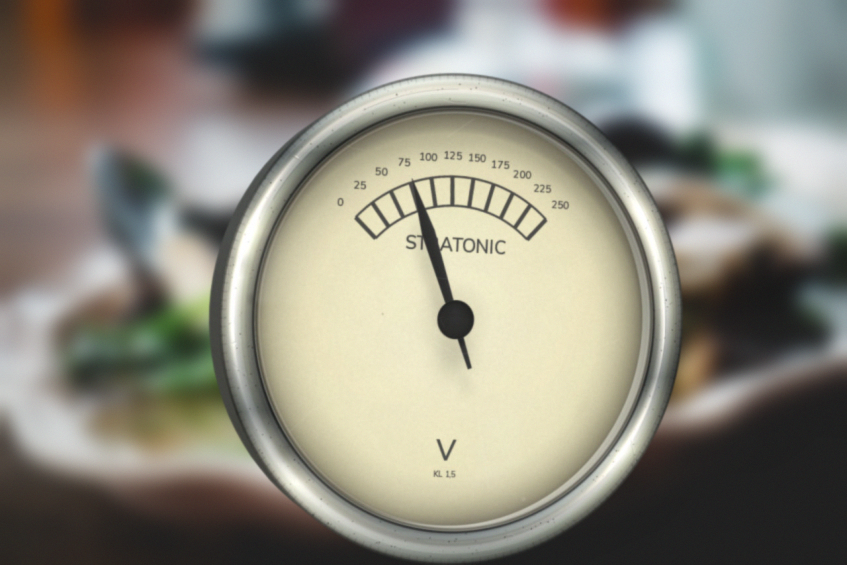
75 V
